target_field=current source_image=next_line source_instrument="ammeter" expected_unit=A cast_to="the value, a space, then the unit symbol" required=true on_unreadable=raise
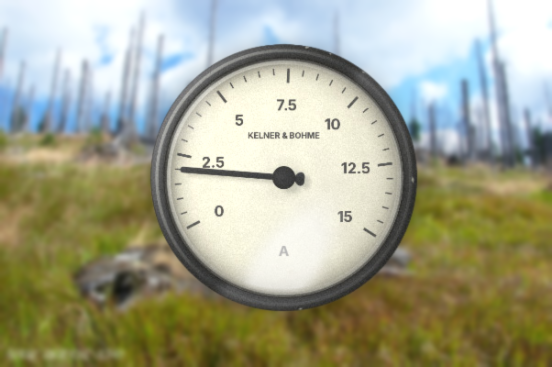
2 A
